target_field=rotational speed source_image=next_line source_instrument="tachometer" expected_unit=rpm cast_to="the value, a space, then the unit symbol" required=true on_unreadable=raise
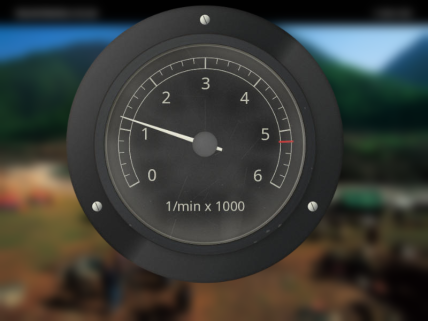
1200 rpm
